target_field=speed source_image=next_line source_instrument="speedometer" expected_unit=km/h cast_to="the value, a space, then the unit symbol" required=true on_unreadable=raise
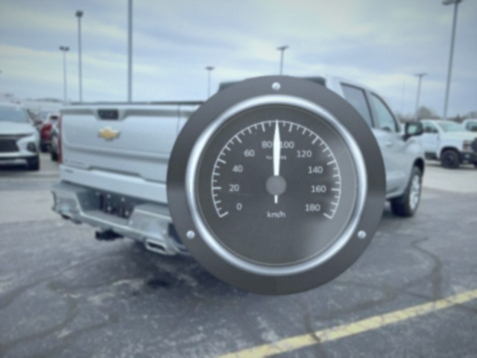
90 km/h
